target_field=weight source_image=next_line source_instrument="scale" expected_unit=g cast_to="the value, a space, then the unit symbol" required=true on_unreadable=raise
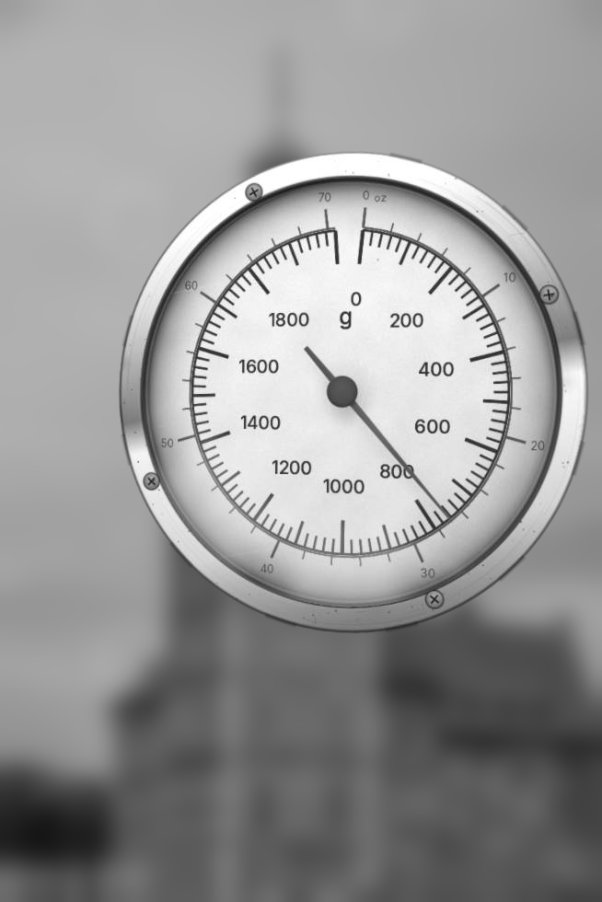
760 g
